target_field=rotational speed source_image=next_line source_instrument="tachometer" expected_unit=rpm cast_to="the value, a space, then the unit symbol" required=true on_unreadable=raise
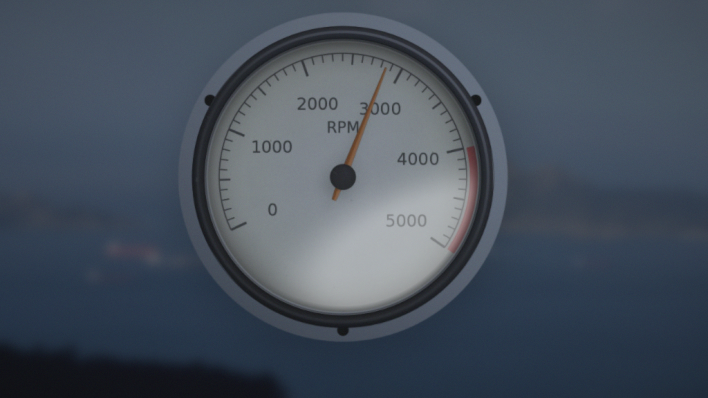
2850 rpm
